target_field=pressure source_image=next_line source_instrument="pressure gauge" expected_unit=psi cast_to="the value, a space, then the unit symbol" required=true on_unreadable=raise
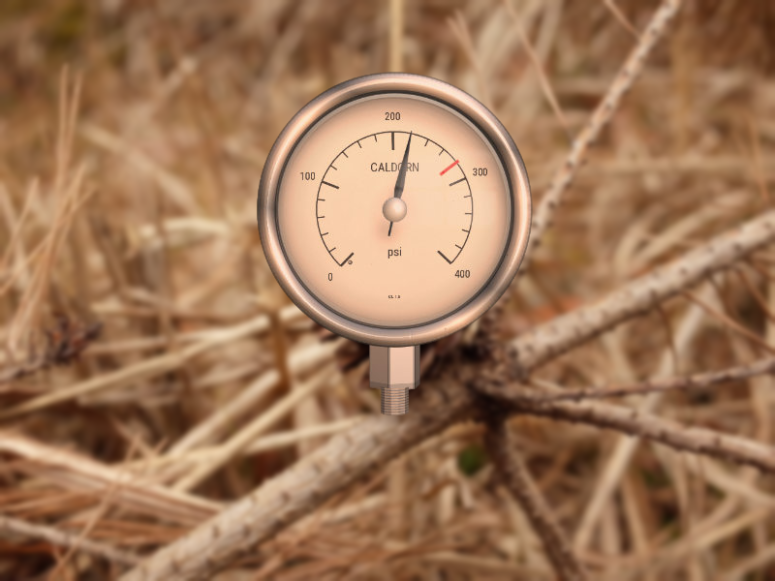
220 psi
